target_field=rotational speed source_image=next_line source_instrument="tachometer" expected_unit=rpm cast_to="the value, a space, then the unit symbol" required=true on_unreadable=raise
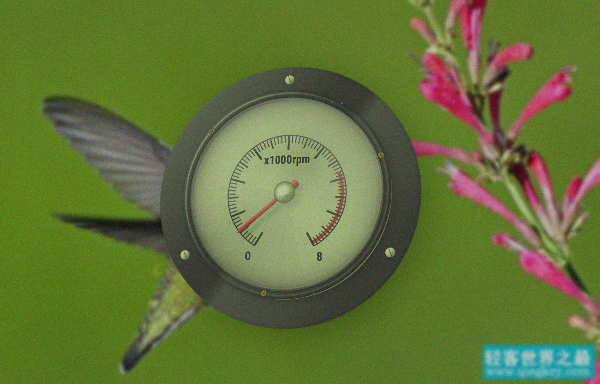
500 rpm
